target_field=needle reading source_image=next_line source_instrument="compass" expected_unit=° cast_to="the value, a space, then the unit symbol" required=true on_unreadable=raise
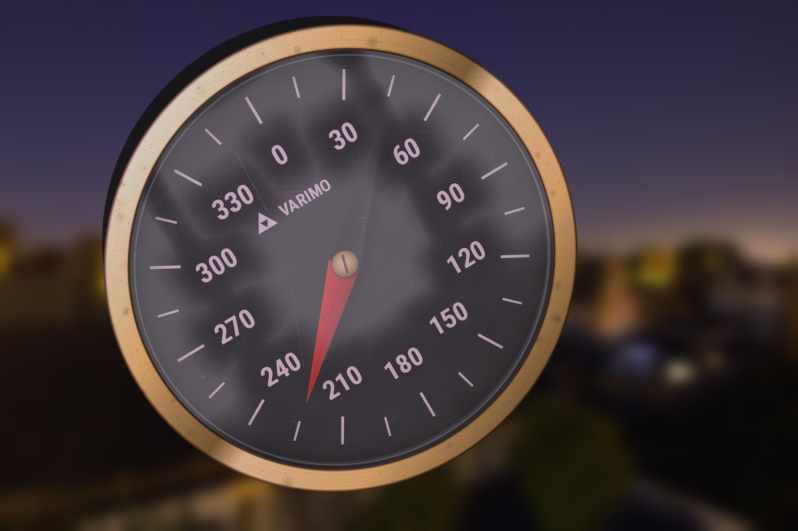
225 °
